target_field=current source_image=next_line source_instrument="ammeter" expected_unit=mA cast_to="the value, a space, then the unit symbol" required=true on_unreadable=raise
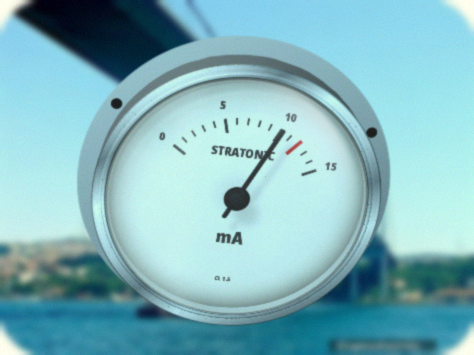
10 mA
